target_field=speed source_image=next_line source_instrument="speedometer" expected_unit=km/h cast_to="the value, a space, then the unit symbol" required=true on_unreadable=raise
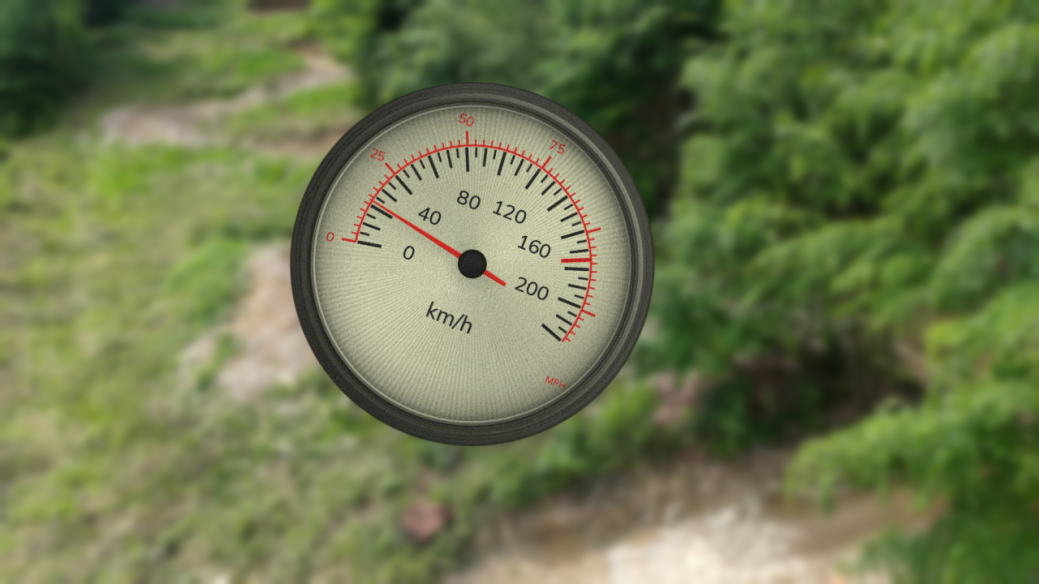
22.5 km/h
